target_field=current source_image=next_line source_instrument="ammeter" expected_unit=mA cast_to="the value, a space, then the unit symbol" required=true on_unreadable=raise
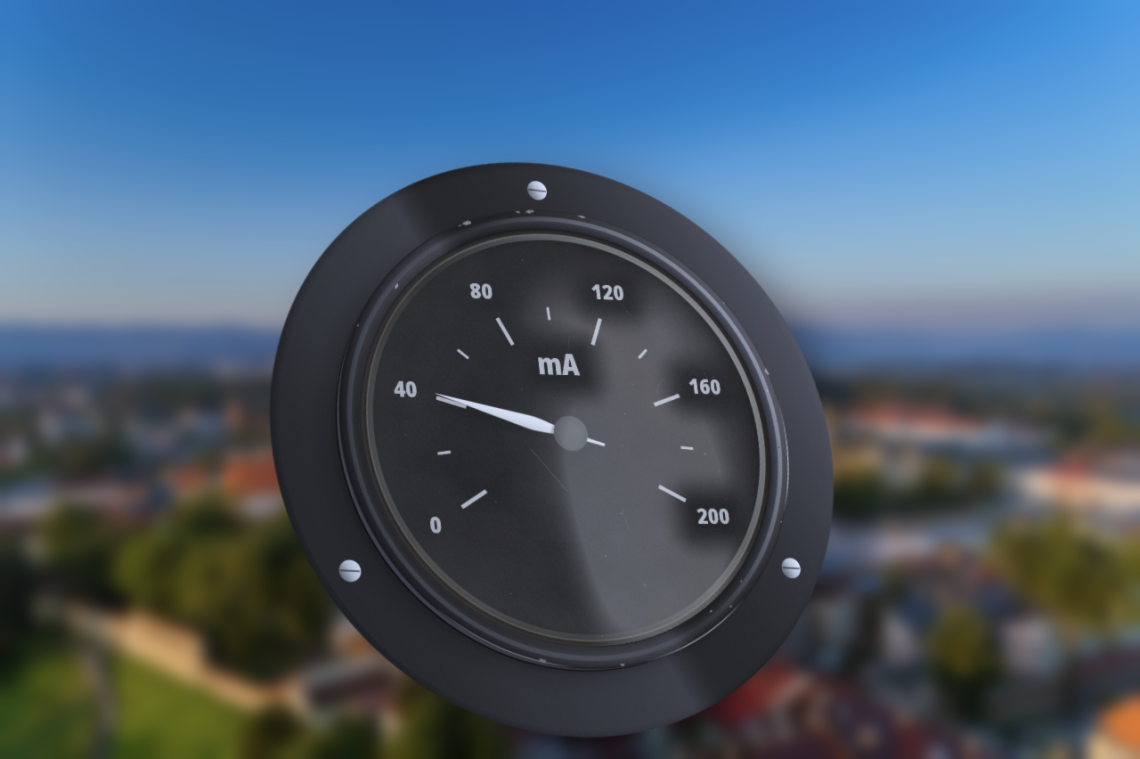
40 mA
